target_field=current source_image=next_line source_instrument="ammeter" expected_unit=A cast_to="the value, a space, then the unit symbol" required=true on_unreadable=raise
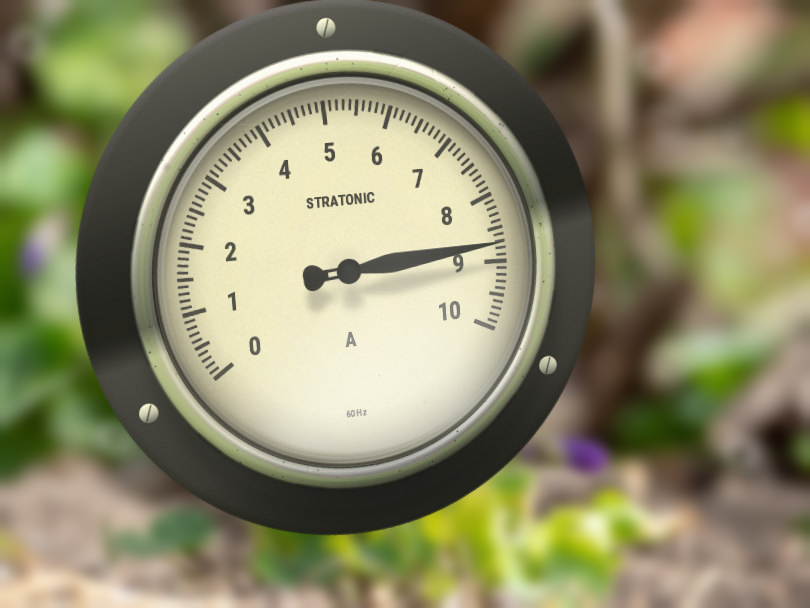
8.7 A
